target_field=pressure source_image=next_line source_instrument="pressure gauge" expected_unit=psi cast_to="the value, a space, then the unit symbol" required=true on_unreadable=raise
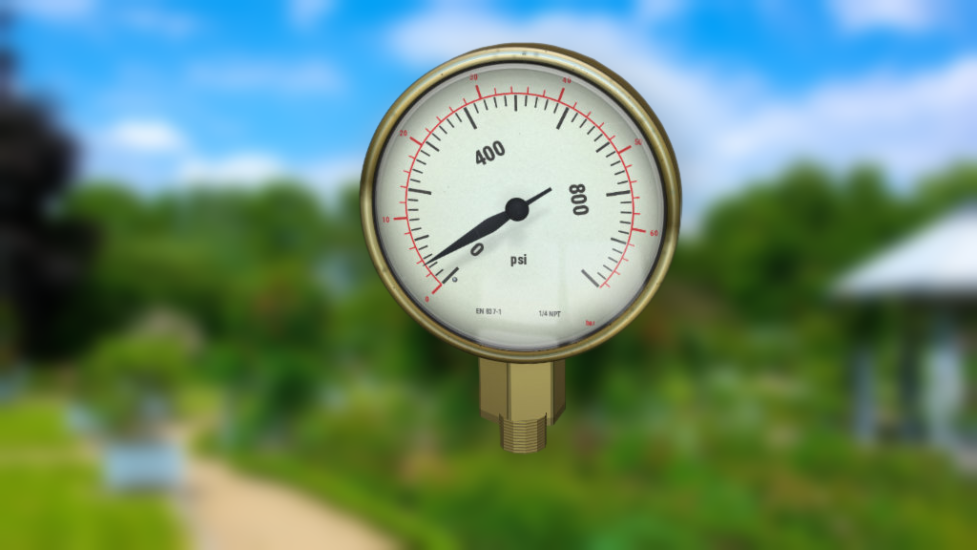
50 psi
